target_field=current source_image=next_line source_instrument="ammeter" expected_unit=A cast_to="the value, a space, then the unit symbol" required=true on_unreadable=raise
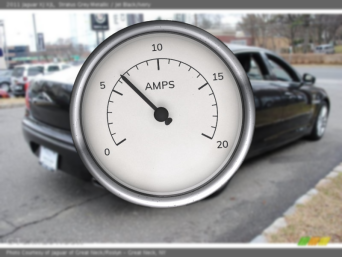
6.5 A
